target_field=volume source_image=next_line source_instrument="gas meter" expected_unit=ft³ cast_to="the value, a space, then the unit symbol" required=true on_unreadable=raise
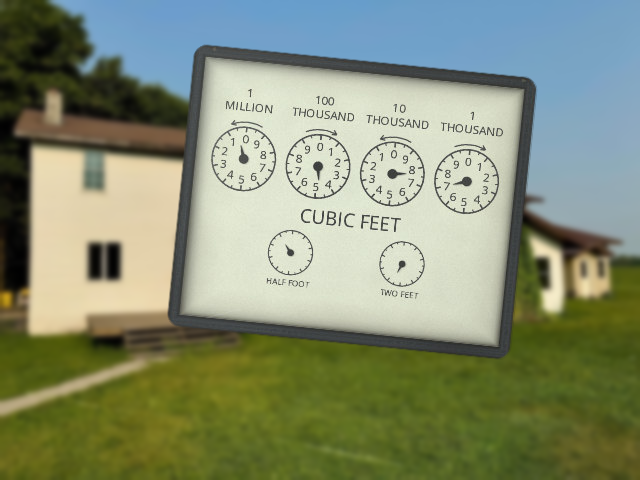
47700 ft³
